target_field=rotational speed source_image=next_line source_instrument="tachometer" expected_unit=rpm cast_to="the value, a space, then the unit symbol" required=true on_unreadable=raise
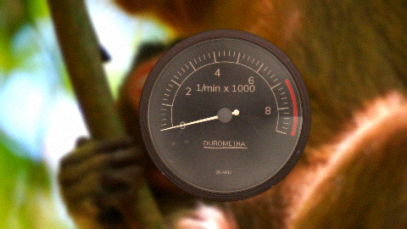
0 rpm
